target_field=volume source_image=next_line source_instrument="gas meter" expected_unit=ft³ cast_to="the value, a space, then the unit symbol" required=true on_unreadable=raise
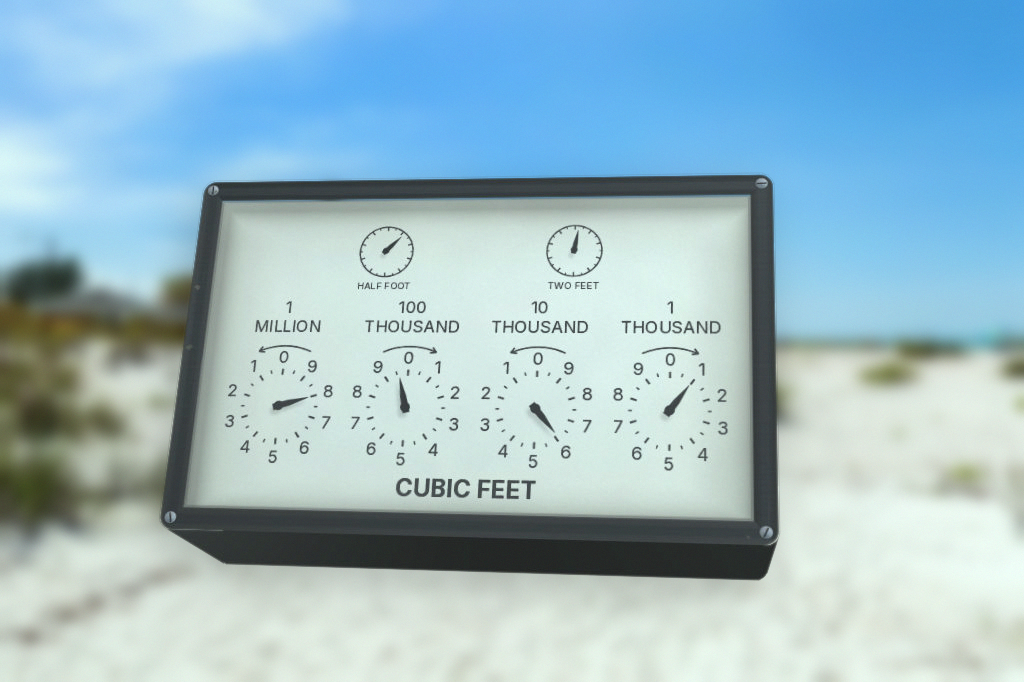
796100 ft³
